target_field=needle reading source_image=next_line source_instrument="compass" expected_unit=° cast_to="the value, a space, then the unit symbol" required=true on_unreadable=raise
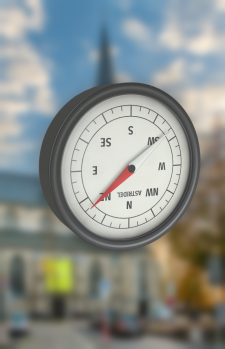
50 °
